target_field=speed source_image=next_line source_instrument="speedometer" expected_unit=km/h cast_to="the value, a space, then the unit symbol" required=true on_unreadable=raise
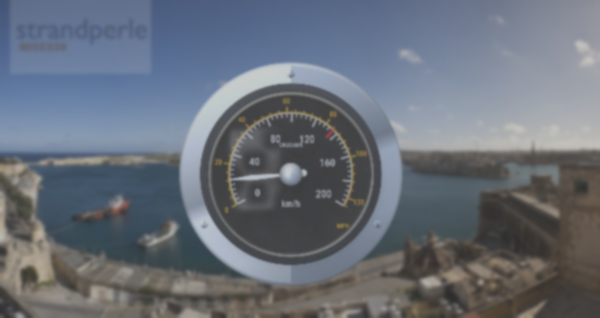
20 km/h
